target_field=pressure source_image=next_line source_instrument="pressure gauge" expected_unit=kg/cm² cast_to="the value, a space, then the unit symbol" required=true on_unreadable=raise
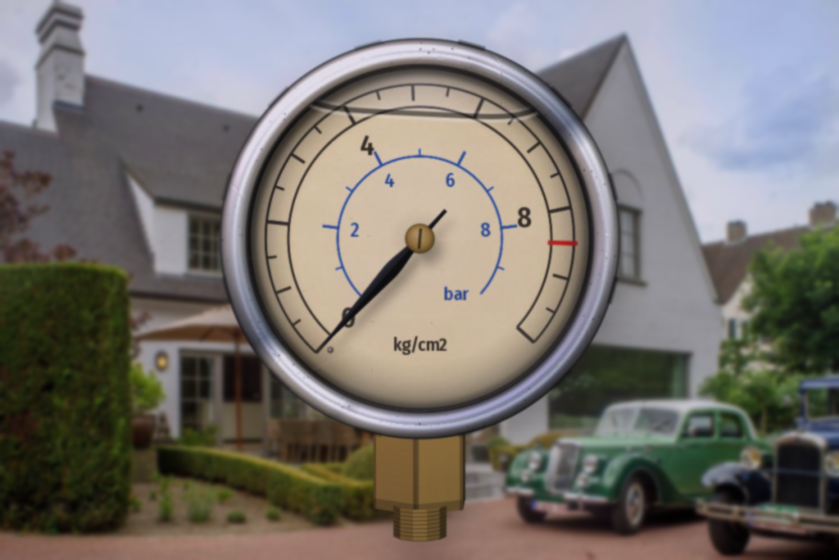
0 kg/cm²
